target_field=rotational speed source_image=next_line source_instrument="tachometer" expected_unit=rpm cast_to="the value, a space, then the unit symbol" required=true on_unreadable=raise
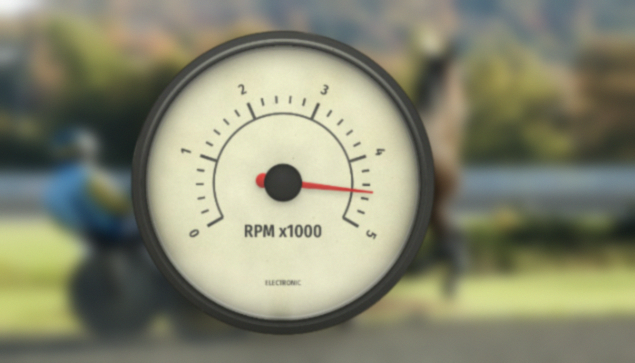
4500 rpm
